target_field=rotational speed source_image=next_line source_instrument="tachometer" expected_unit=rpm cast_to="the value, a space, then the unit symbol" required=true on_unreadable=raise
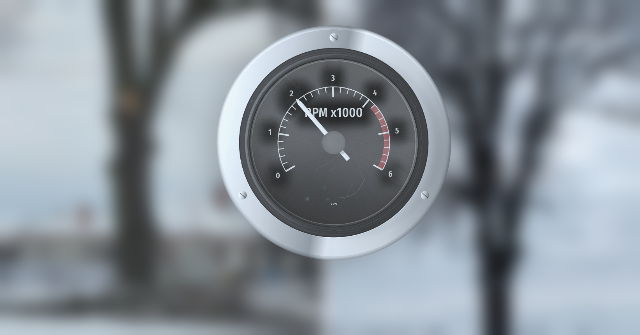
2000 rpm
